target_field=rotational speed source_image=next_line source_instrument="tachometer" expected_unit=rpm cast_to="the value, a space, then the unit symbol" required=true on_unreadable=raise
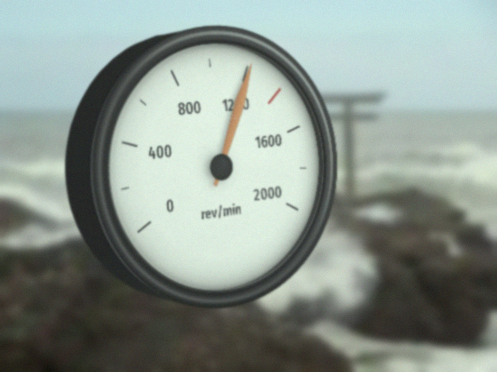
1200 rpm
